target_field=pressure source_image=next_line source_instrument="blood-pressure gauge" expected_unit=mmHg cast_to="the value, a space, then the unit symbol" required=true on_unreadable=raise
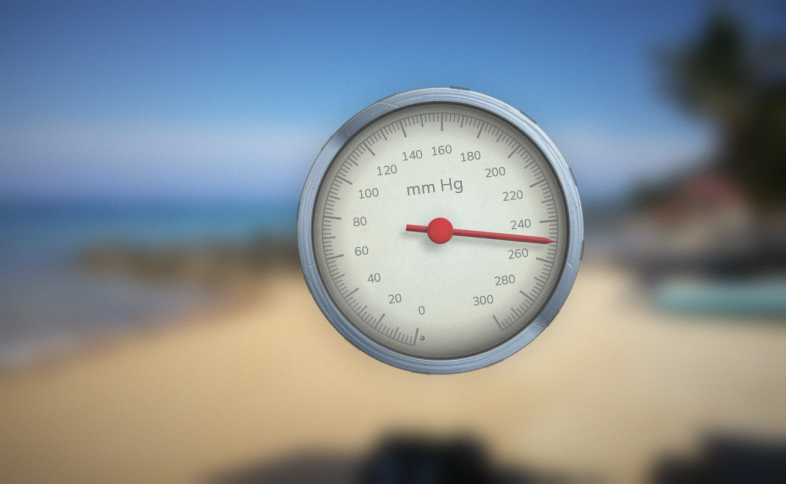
250 mmHg
